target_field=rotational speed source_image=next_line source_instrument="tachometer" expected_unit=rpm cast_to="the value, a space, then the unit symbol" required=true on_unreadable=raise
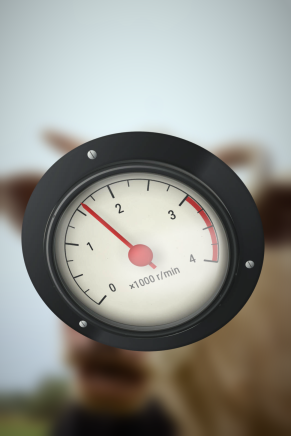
1625 rpm
